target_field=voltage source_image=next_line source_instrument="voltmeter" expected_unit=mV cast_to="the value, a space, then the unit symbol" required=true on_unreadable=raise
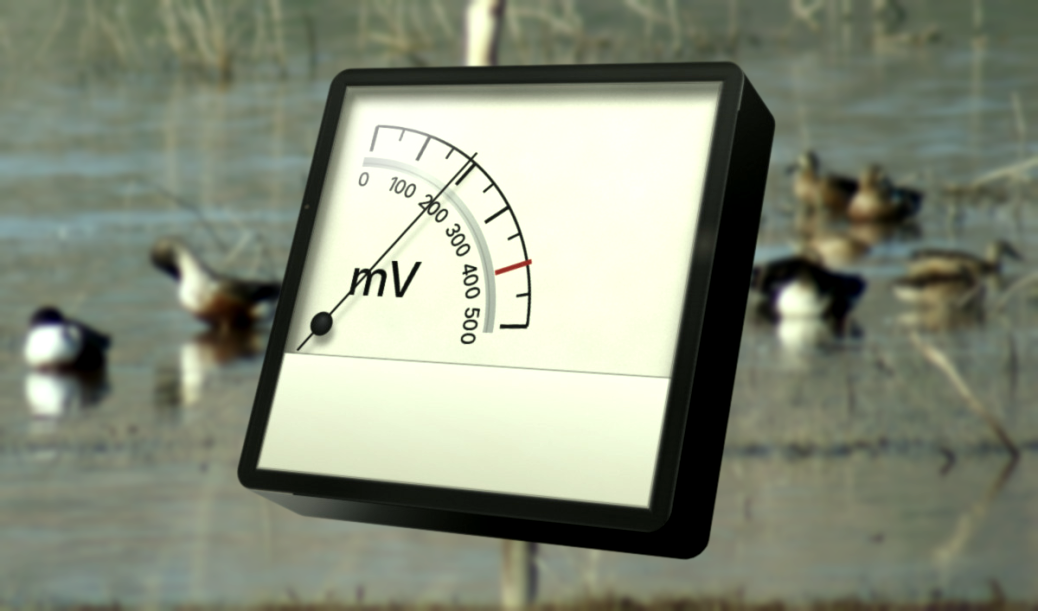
200 mV
